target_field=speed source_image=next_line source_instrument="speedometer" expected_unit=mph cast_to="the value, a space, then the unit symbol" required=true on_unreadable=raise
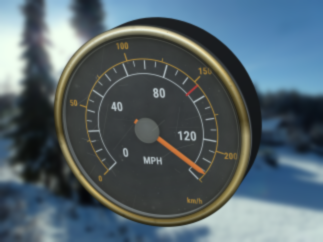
135 mph
